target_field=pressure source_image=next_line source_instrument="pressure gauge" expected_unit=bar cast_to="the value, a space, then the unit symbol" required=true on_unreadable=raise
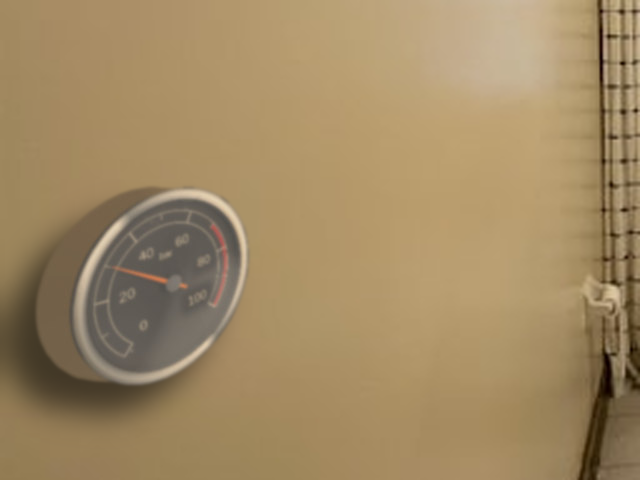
30 bar
